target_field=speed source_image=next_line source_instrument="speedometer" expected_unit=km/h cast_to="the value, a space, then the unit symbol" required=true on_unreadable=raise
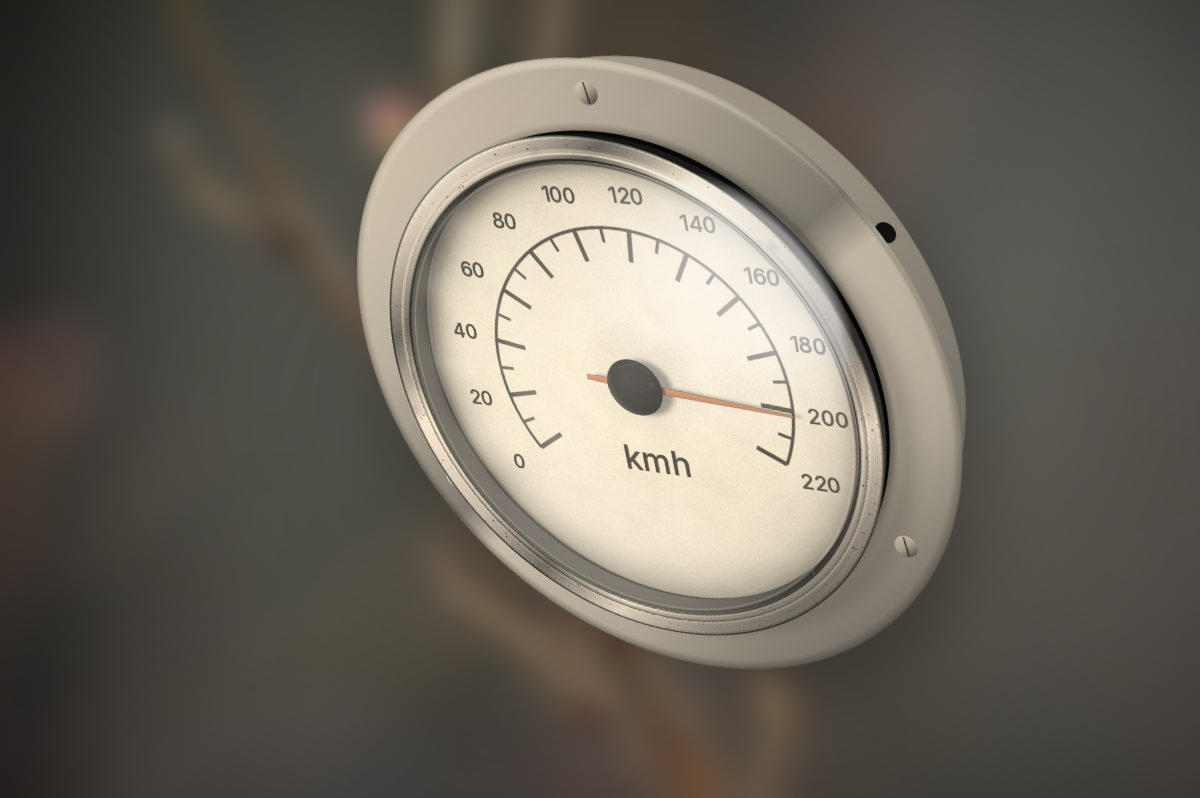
200 km/h
